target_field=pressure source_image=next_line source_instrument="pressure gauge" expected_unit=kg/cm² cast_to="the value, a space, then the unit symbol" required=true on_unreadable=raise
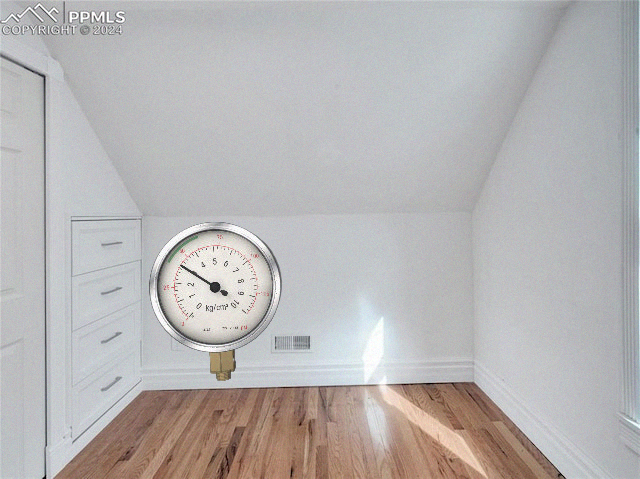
3 kg/cm²
